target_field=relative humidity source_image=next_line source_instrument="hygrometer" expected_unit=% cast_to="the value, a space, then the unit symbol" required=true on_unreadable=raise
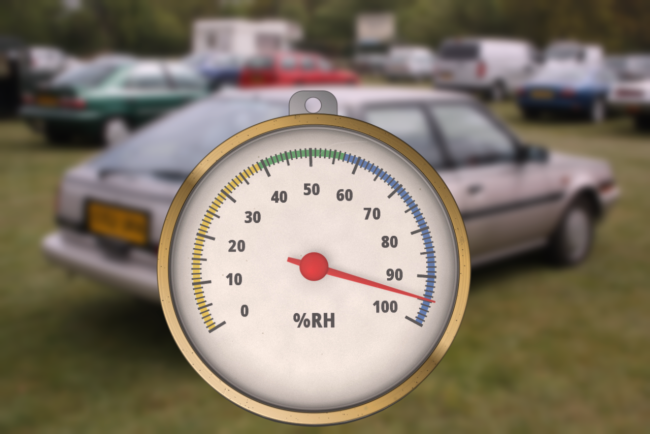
95 %
